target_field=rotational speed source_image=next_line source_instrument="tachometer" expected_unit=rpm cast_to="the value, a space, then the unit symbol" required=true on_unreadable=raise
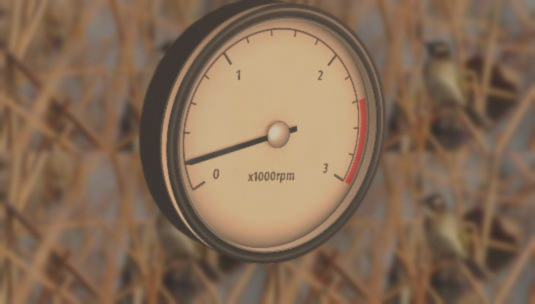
200 rpm
